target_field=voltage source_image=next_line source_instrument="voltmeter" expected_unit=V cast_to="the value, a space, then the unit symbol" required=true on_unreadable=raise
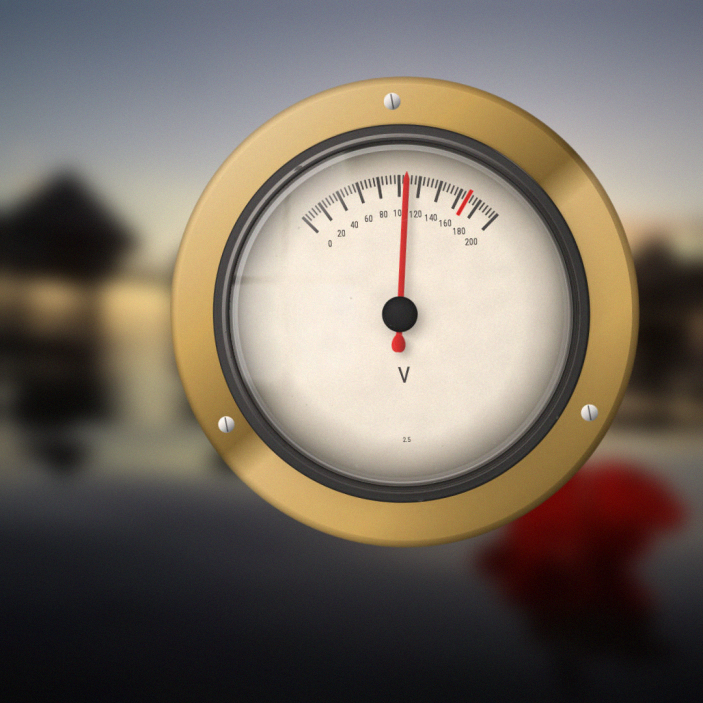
108 V
